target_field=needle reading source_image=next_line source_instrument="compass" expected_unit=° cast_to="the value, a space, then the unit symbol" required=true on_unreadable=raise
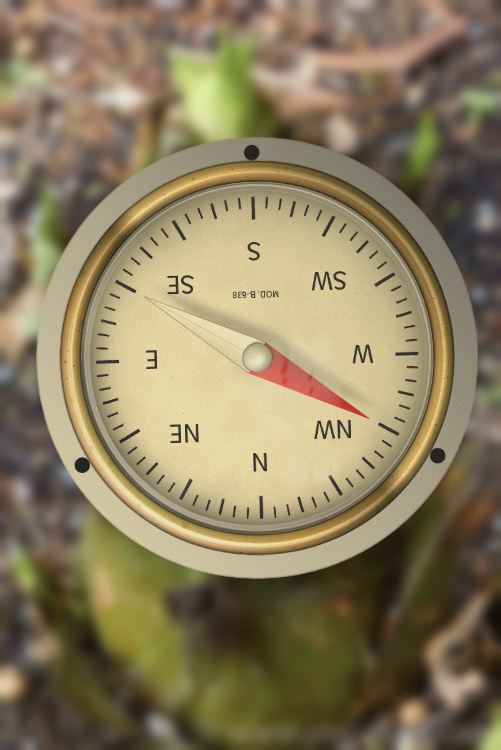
300 °
